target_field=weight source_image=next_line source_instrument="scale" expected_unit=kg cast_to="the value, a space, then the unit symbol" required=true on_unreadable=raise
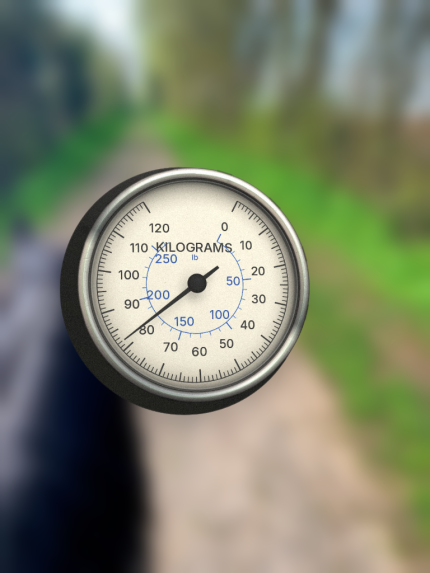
82 kg
